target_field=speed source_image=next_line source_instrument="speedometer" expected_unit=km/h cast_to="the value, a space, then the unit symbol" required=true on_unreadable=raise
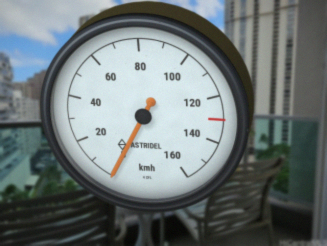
0 km/h
